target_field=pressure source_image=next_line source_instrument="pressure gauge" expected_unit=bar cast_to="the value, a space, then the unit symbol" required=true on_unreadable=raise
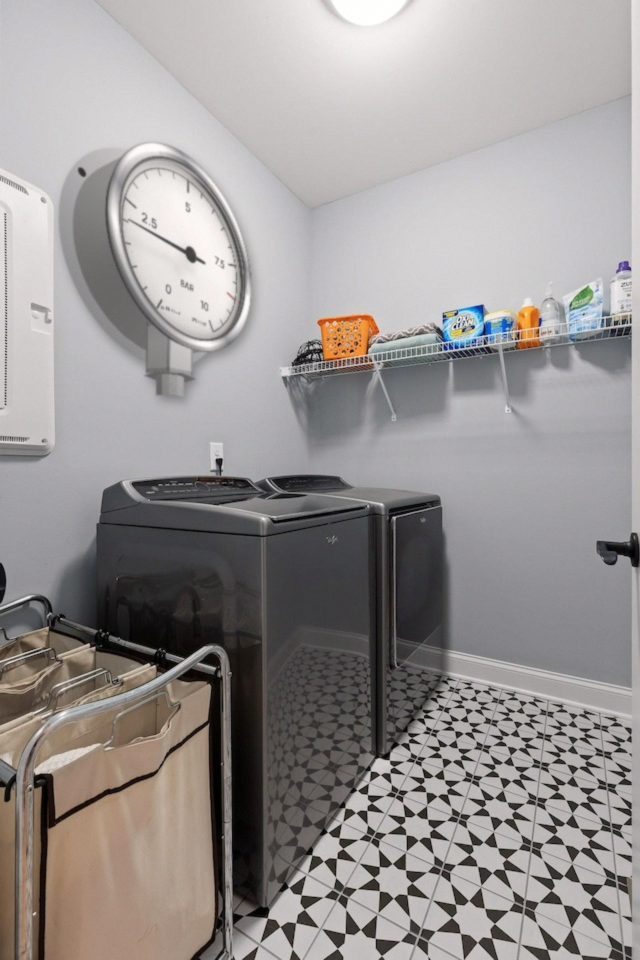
2 bar
